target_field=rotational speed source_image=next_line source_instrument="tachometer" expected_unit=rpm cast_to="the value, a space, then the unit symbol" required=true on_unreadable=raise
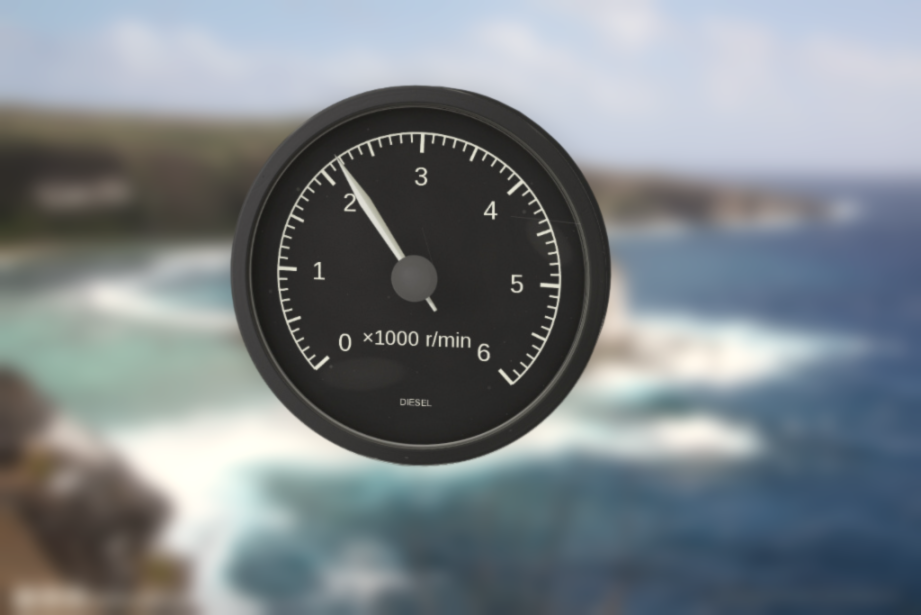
2200 rpm
